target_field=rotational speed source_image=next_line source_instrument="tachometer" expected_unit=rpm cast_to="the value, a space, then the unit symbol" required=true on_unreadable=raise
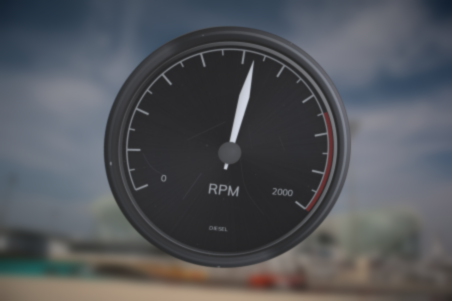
1050 rpm
